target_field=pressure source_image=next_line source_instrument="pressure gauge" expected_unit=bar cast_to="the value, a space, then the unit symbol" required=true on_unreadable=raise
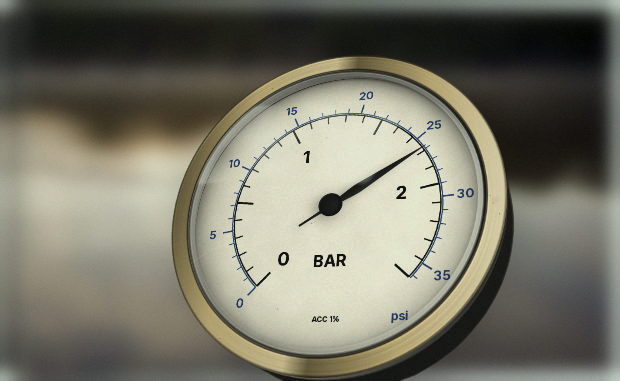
1.8 bar
